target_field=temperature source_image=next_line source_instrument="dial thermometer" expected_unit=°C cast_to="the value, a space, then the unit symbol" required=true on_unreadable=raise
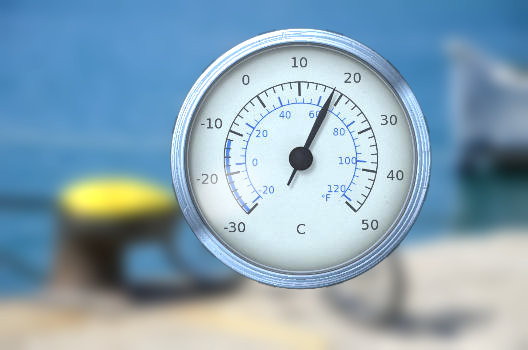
18 °C
